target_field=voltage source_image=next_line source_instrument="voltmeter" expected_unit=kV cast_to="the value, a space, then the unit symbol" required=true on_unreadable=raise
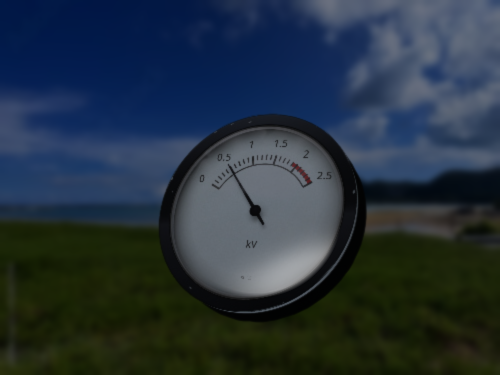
0.5 kV
